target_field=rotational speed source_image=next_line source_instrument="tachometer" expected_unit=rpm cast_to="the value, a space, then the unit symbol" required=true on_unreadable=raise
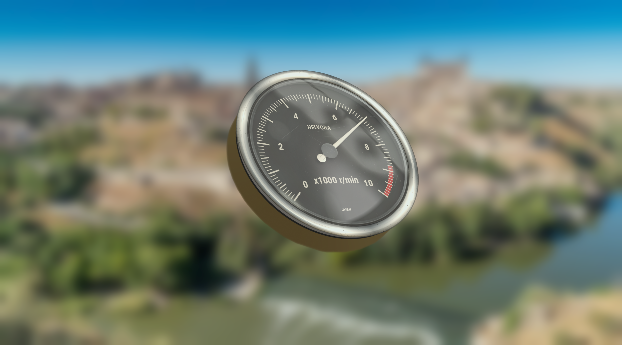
7000 rpm
